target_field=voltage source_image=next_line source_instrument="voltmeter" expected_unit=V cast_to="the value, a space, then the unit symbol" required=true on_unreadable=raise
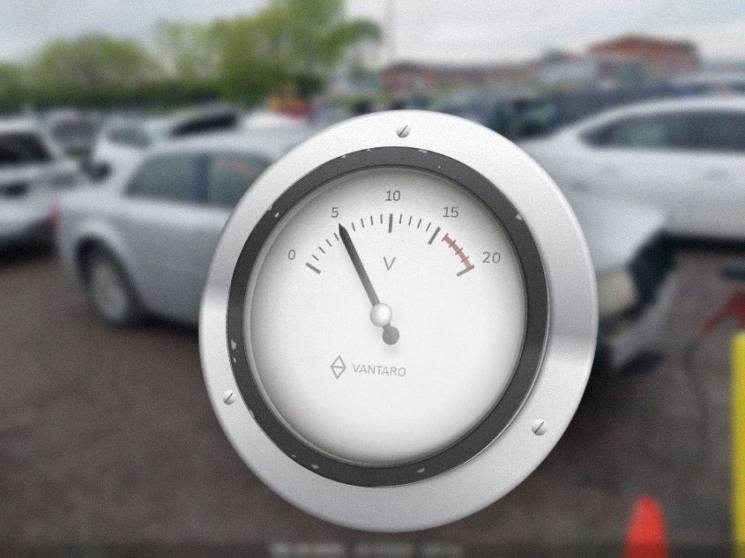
5 V
